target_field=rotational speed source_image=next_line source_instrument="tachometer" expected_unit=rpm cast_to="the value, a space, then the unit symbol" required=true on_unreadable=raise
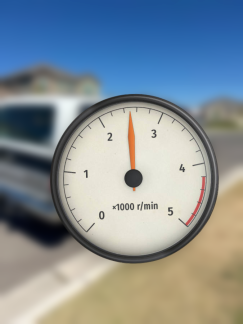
2500 rpm
